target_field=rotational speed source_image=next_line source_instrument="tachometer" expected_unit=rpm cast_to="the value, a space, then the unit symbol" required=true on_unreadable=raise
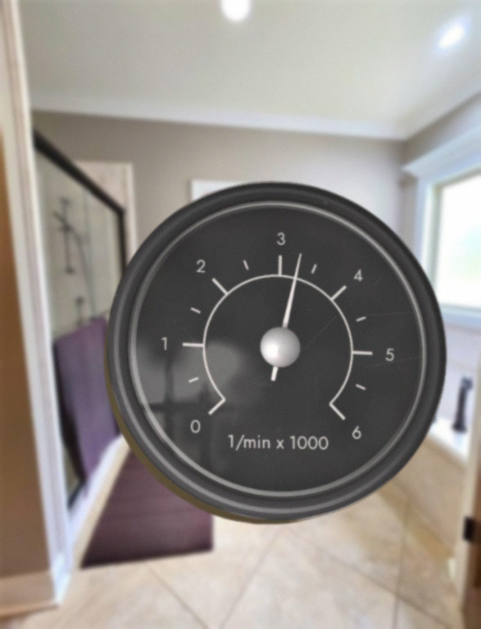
3250 rpm
